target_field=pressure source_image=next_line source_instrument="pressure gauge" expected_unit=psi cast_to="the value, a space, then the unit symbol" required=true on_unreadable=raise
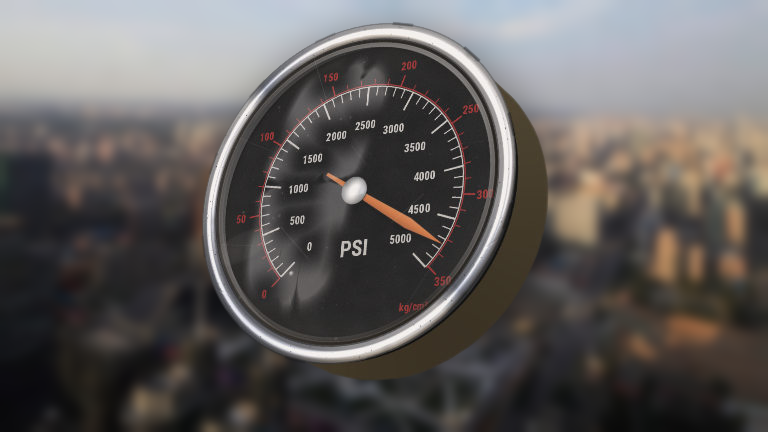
4750 psi
